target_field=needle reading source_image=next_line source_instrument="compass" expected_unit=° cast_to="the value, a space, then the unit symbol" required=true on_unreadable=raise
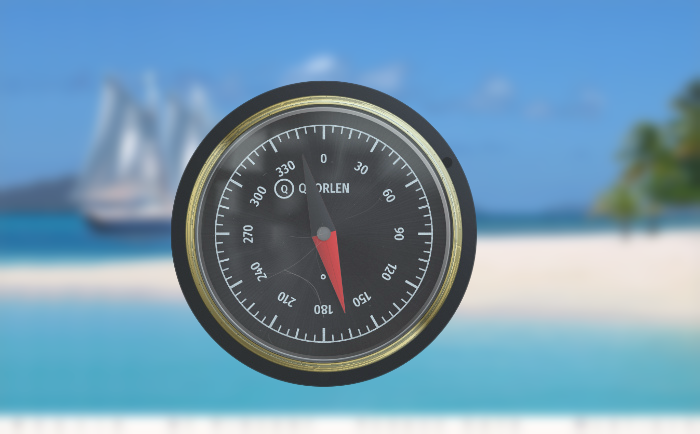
165 °
